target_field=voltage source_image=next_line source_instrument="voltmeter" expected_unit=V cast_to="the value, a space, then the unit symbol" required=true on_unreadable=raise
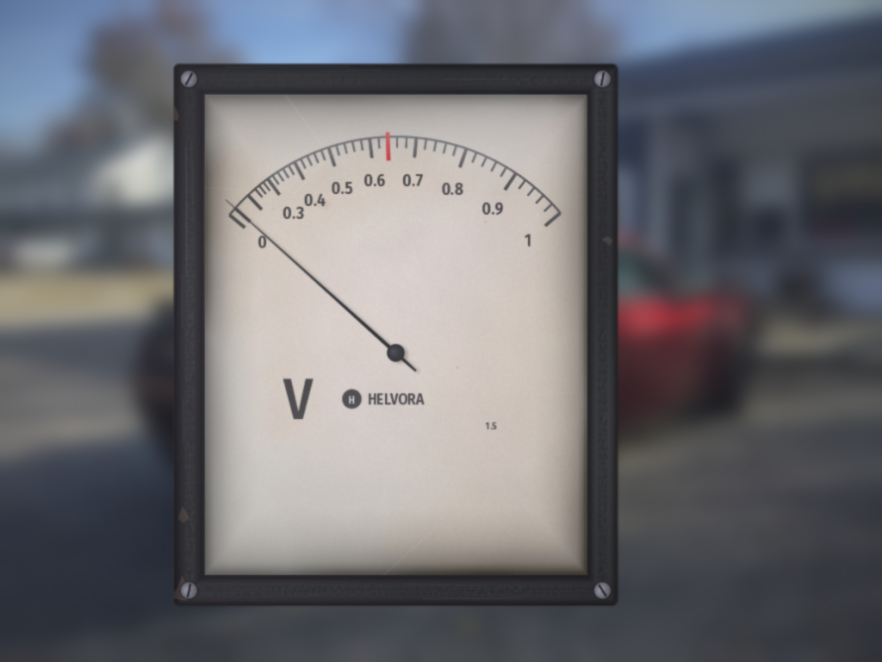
0.1 V
